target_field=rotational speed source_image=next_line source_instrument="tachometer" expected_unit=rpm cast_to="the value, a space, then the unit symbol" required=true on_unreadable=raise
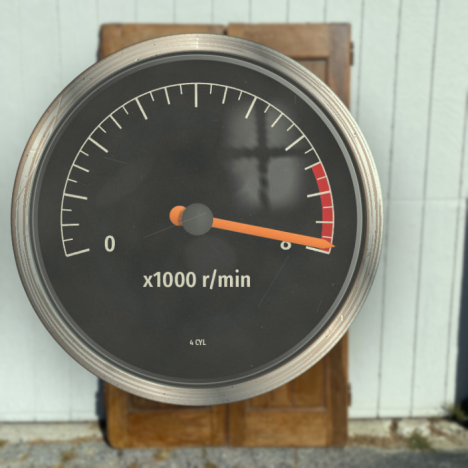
7875 rpm
